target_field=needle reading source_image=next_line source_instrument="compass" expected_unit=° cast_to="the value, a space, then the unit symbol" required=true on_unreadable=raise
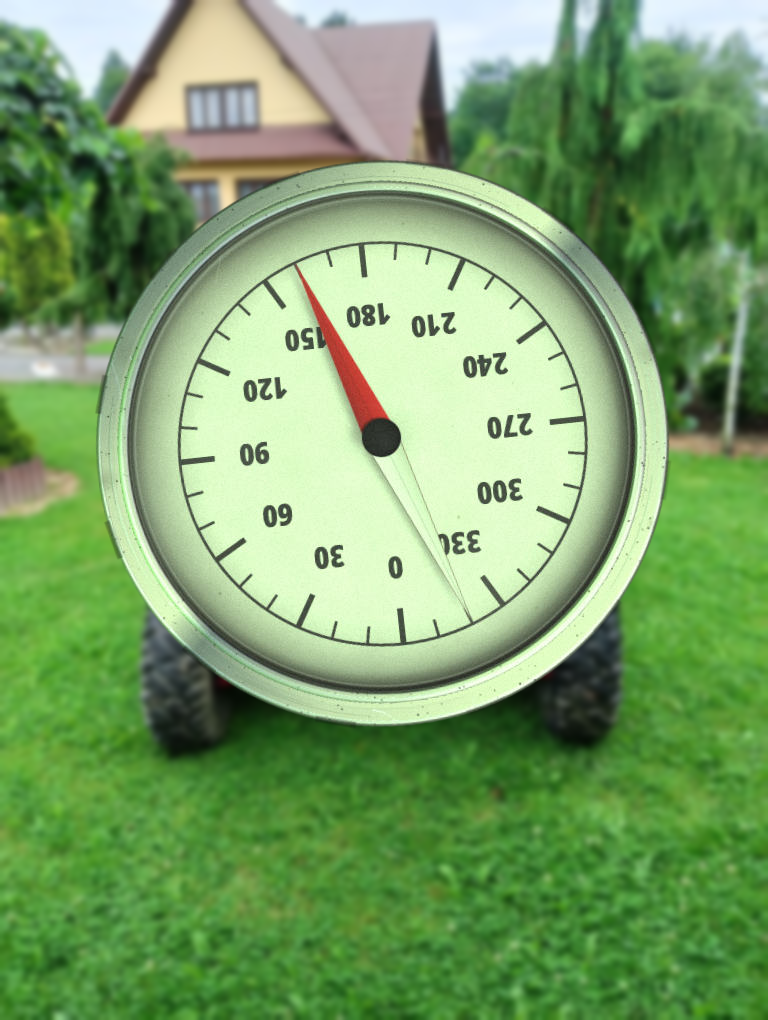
160 °
